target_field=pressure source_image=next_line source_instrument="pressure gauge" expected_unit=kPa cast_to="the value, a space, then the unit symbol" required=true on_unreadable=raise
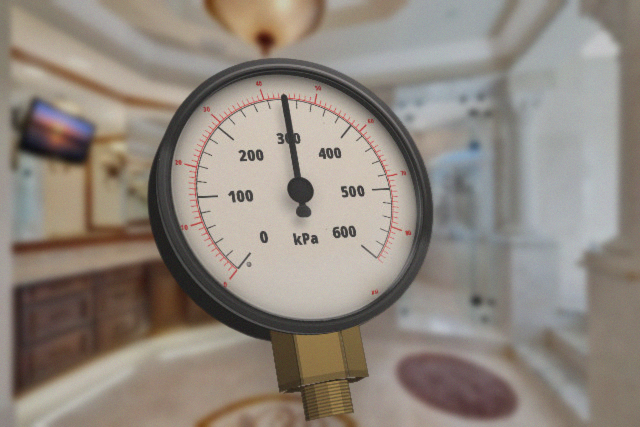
300 kPa
